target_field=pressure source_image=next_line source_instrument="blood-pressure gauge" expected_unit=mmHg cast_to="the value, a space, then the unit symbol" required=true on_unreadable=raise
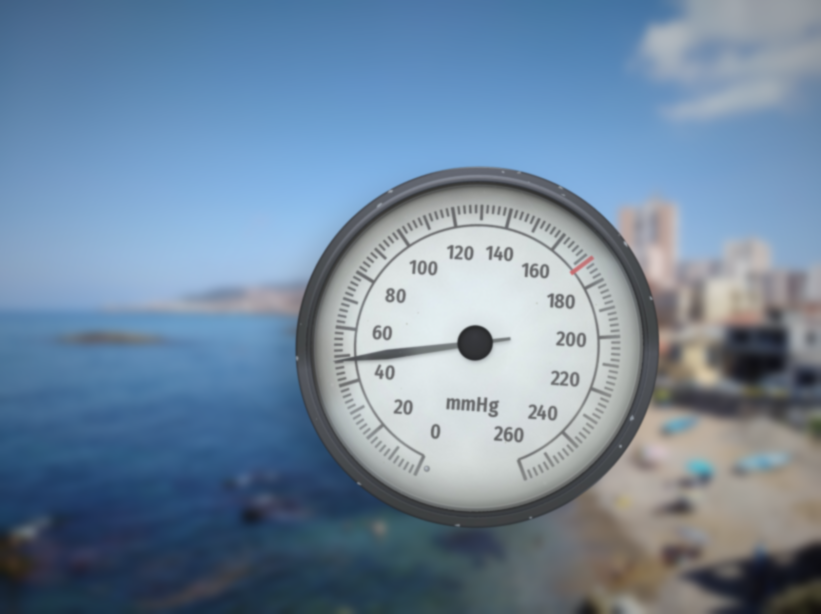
48 mmHg
